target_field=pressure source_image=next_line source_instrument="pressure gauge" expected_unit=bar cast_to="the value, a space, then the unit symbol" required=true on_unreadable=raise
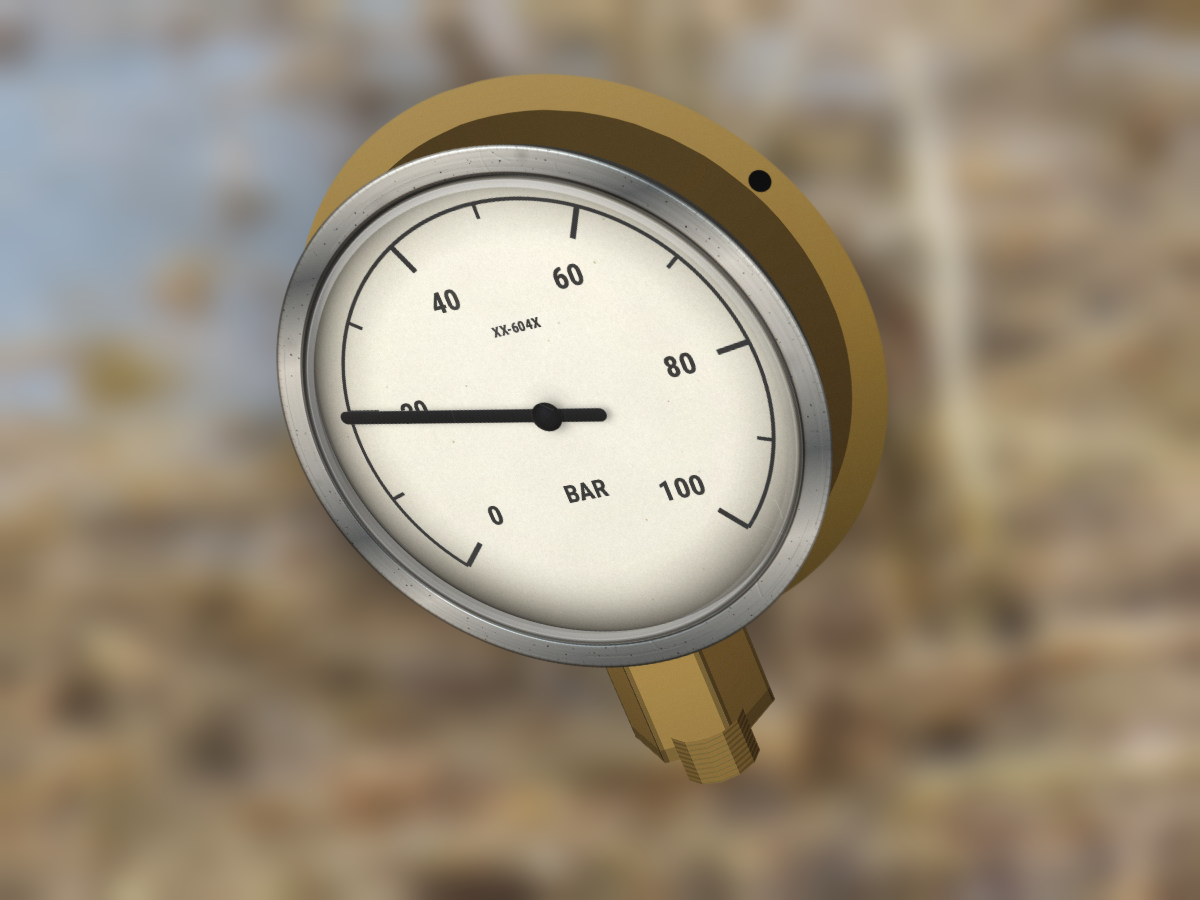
20 bar
